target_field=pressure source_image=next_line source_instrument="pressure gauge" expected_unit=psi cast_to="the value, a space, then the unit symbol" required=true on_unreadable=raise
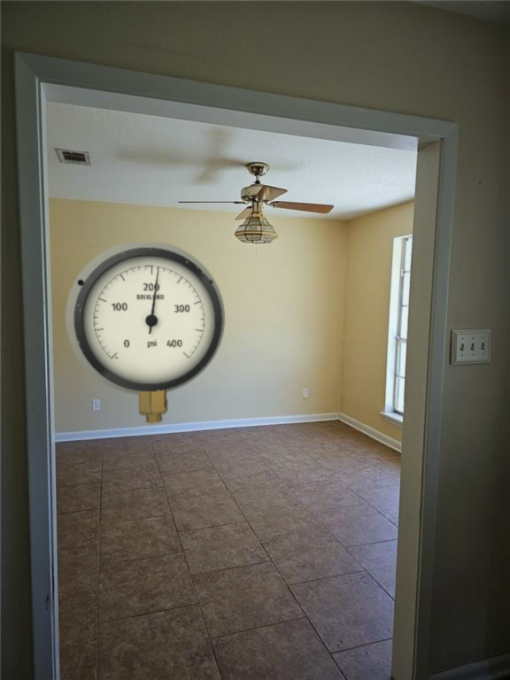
210 psi
